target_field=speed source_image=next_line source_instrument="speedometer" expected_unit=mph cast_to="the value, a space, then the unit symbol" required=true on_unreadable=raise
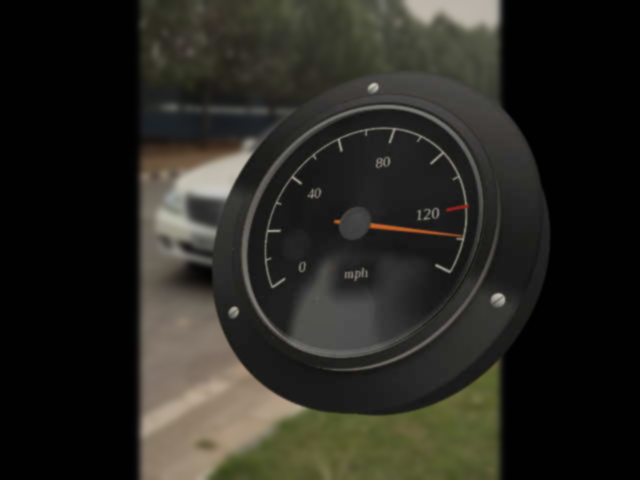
130 mph
